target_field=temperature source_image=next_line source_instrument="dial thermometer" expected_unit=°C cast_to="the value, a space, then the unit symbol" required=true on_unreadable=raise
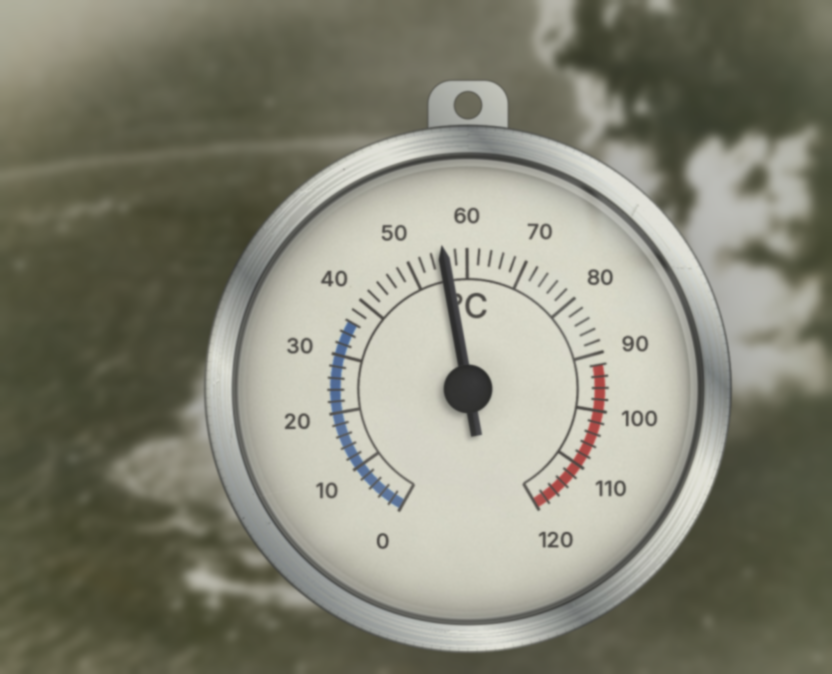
56 °C
